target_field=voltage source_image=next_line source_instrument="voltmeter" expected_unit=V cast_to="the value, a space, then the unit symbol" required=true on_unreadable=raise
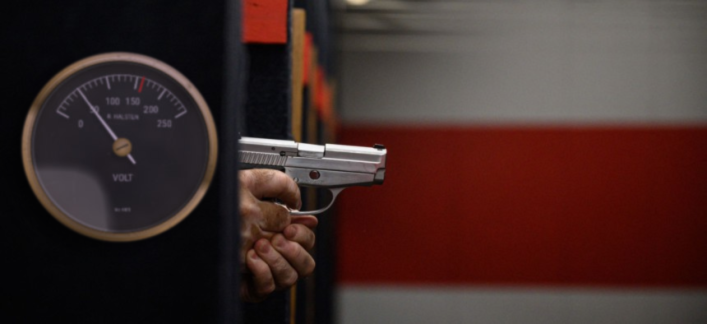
50 V
